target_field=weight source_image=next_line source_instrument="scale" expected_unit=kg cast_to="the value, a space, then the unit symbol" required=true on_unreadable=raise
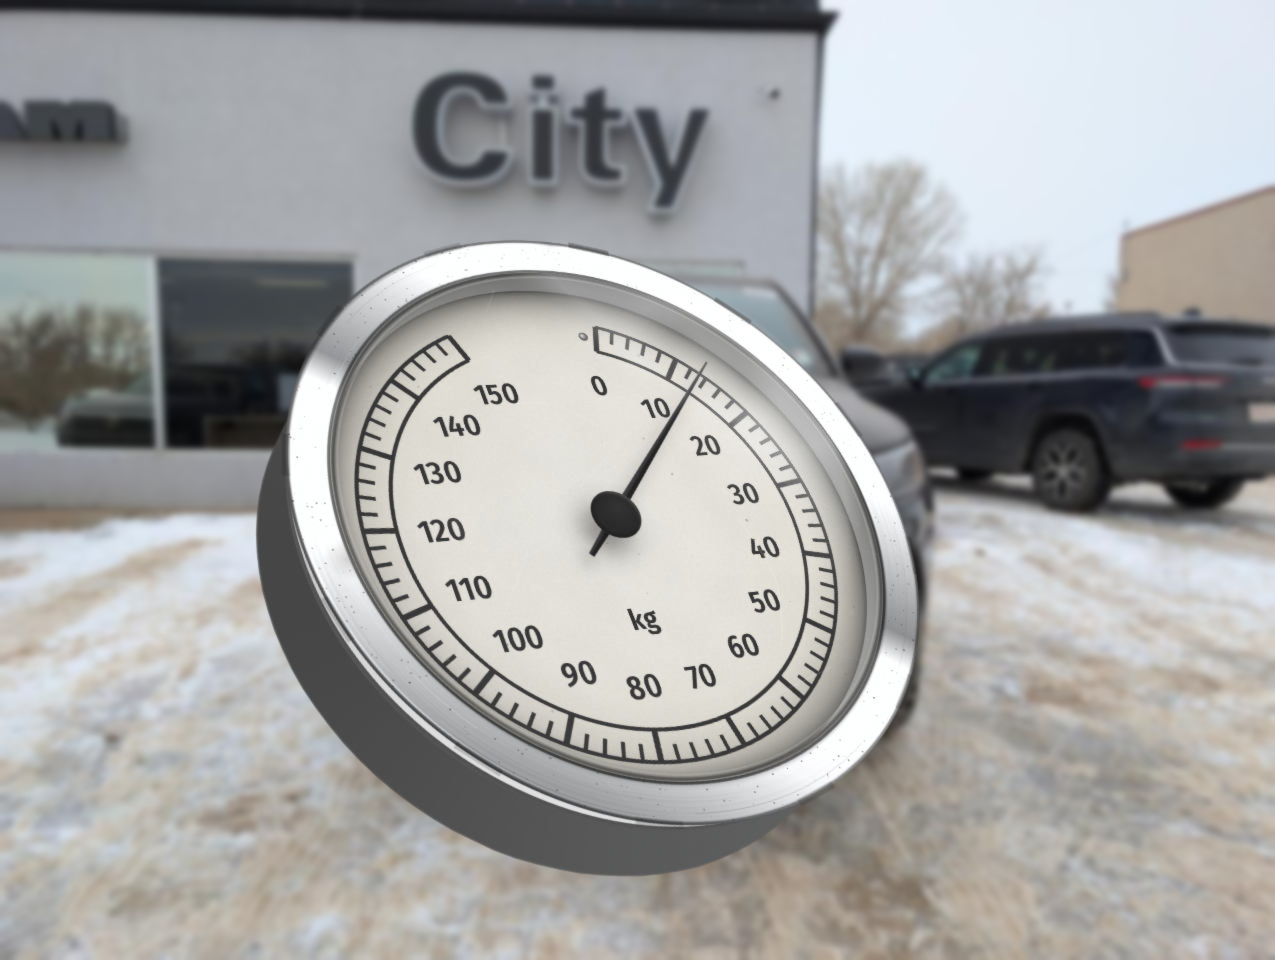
13 kg
